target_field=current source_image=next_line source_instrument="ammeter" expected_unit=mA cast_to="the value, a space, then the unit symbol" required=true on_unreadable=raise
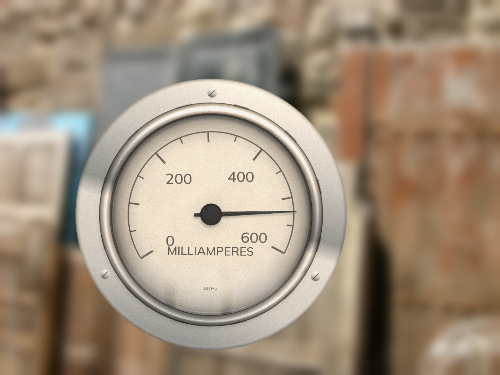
525 mA
